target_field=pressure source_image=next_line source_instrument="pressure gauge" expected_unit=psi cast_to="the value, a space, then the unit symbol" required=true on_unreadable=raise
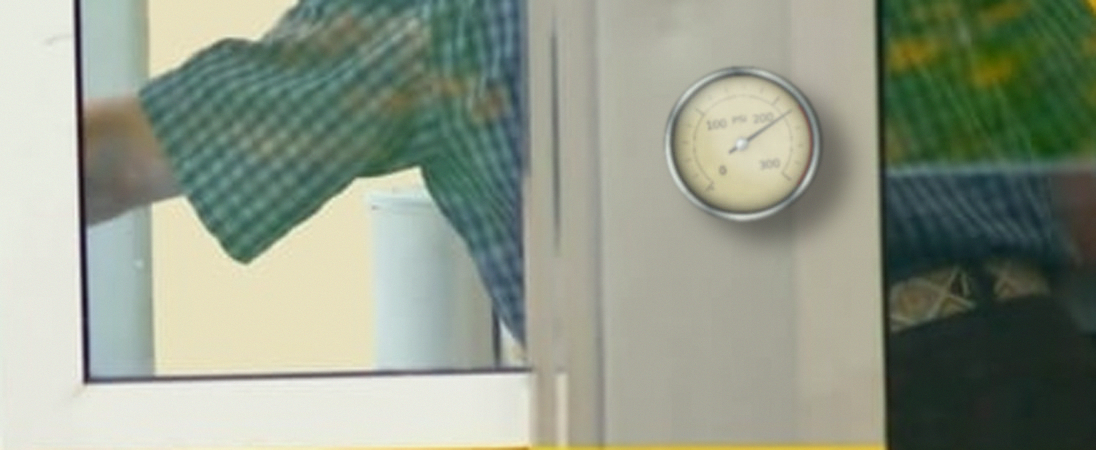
220 psi
